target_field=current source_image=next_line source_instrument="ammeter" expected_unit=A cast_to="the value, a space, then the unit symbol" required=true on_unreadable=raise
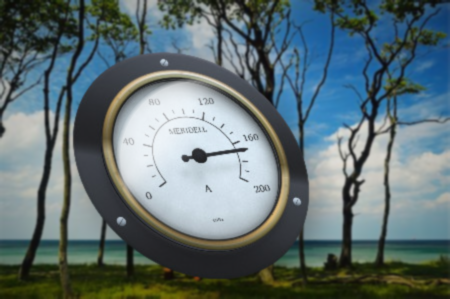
170 A
